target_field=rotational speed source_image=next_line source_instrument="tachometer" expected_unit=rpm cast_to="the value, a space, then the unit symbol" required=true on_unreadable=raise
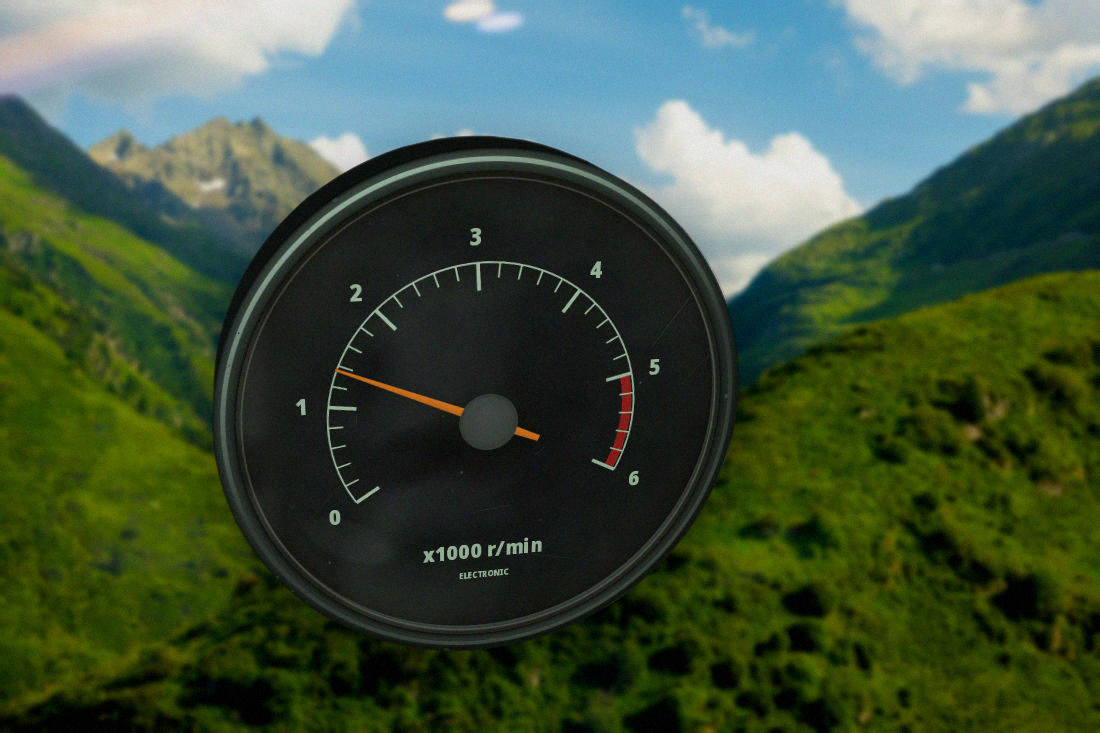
1400 rpm
